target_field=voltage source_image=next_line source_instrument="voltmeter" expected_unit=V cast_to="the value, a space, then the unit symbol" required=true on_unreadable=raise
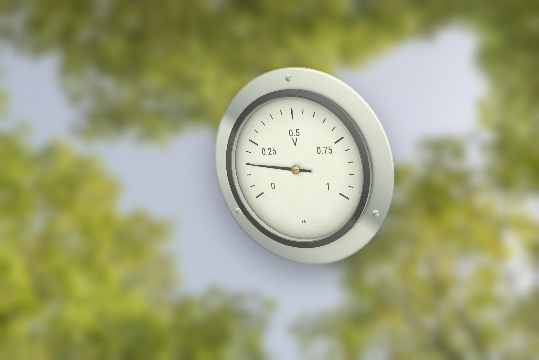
0.15 V
